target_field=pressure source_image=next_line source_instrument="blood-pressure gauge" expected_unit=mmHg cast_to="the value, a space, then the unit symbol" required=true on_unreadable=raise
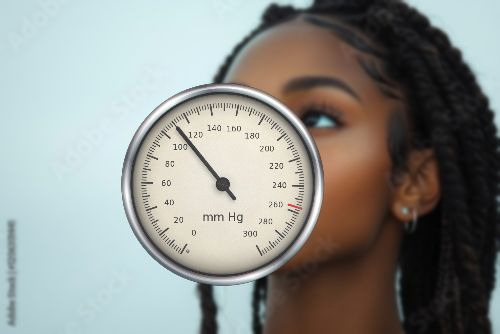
110 mmHg
